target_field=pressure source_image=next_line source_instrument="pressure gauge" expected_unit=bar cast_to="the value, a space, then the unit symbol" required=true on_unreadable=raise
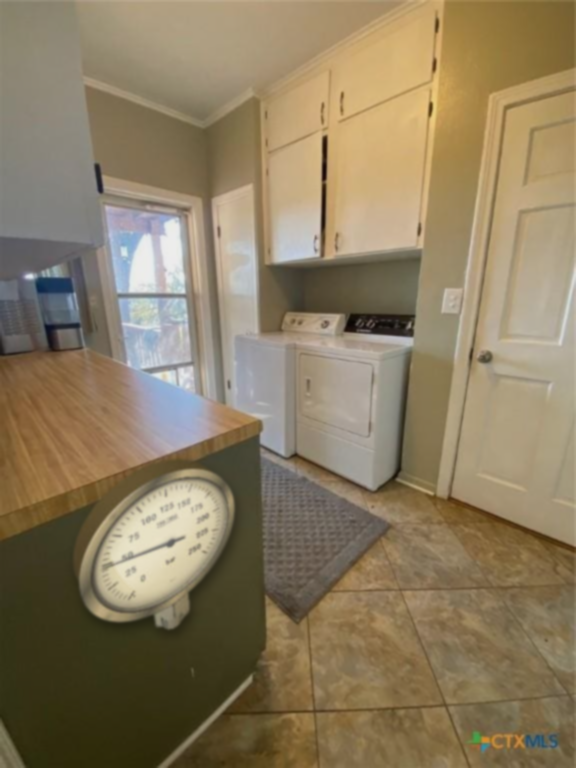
50 bar
